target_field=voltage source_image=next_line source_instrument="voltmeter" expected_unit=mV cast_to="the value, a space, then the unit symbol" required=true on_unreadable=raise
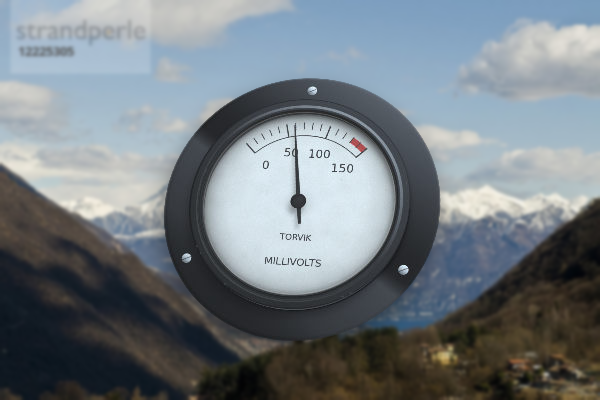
60 mV
